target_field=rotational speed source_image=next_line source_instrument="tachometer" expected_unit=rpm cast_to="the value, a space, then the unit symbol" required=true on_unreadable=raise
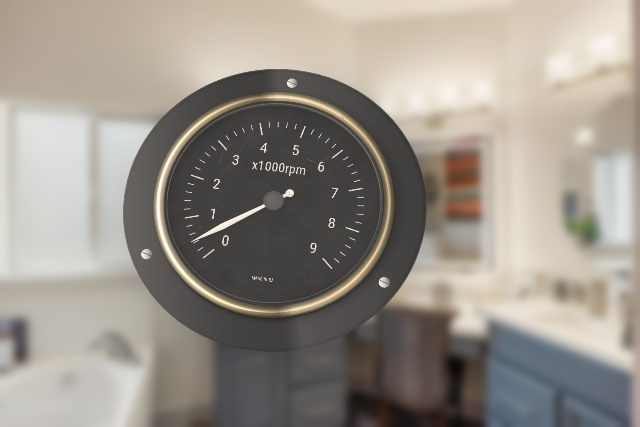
400 rpm
